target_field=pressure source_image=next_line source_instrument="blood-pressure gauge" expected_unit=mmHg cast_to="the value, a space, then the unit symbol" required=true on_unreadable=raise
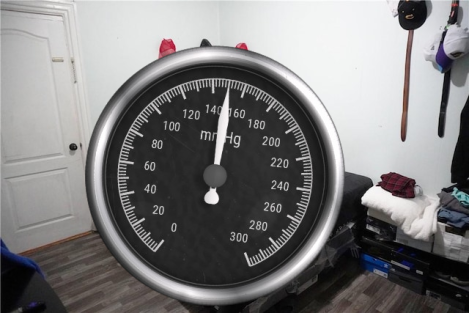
150 mmHg
